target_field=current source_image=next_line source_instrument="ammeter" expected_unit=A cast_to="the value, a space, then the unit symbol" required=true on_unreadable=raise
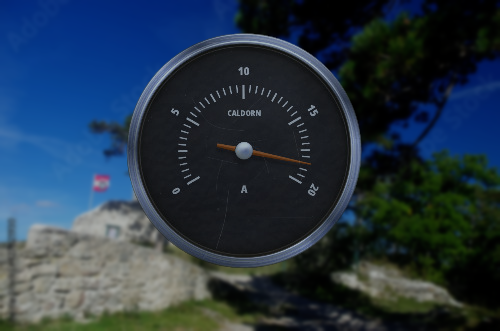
18.5 A
